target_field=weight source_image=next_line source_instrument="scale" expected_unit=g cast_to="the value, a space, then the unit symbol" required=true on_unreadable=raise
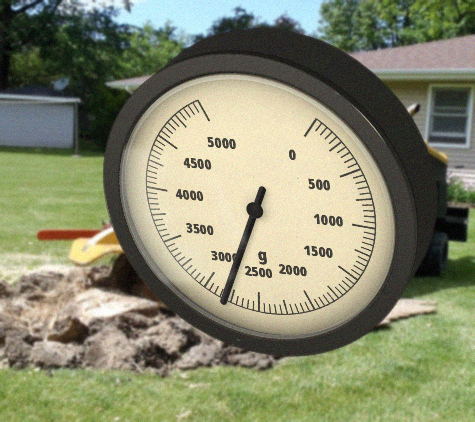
2800 g
